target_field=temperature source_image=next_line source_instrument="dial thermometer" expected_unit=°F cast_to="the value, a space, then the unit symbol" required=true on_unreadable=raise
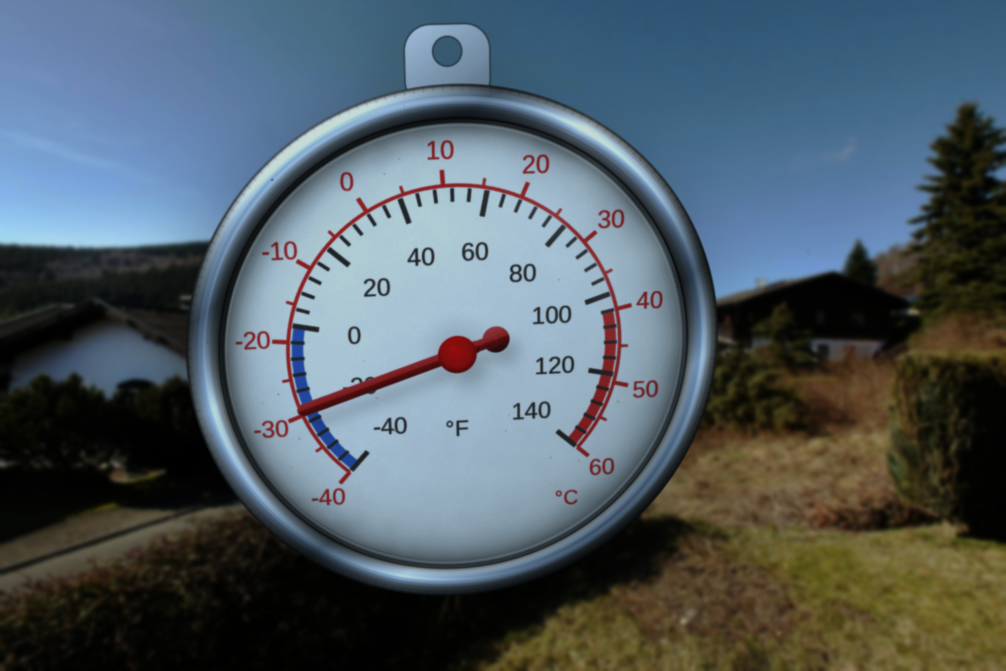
-20 °F
